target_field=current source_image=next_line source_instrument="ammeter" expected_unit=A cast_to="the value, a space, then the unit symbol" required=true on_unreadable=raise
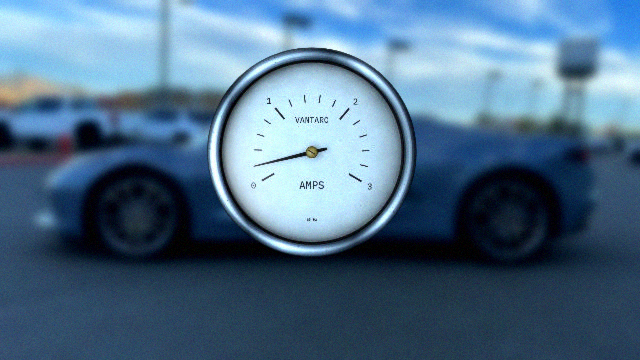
0.2 A
